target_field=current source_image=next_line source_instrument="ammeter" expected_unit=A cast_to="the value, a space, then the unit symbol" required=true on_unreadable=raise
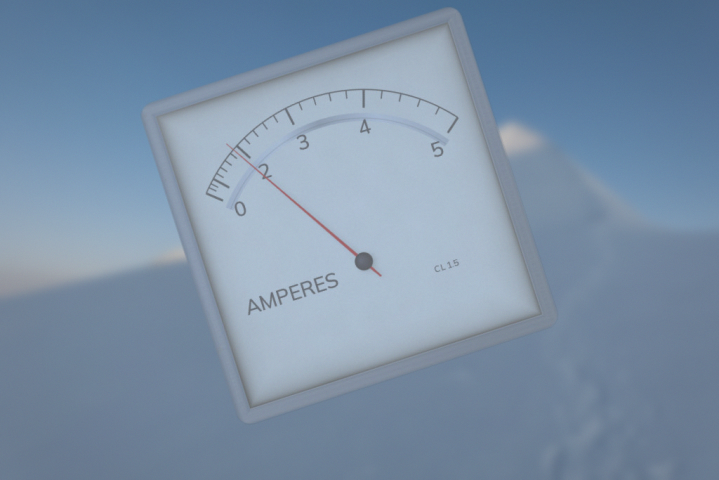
1.9 A
